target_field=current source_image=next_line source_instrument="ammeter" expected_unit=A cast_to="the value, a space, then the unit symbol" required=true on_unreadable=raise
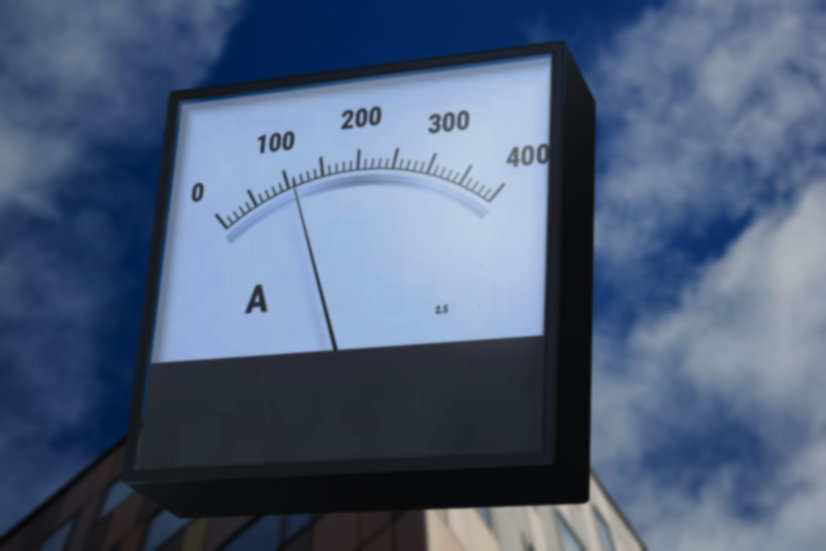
110 A
